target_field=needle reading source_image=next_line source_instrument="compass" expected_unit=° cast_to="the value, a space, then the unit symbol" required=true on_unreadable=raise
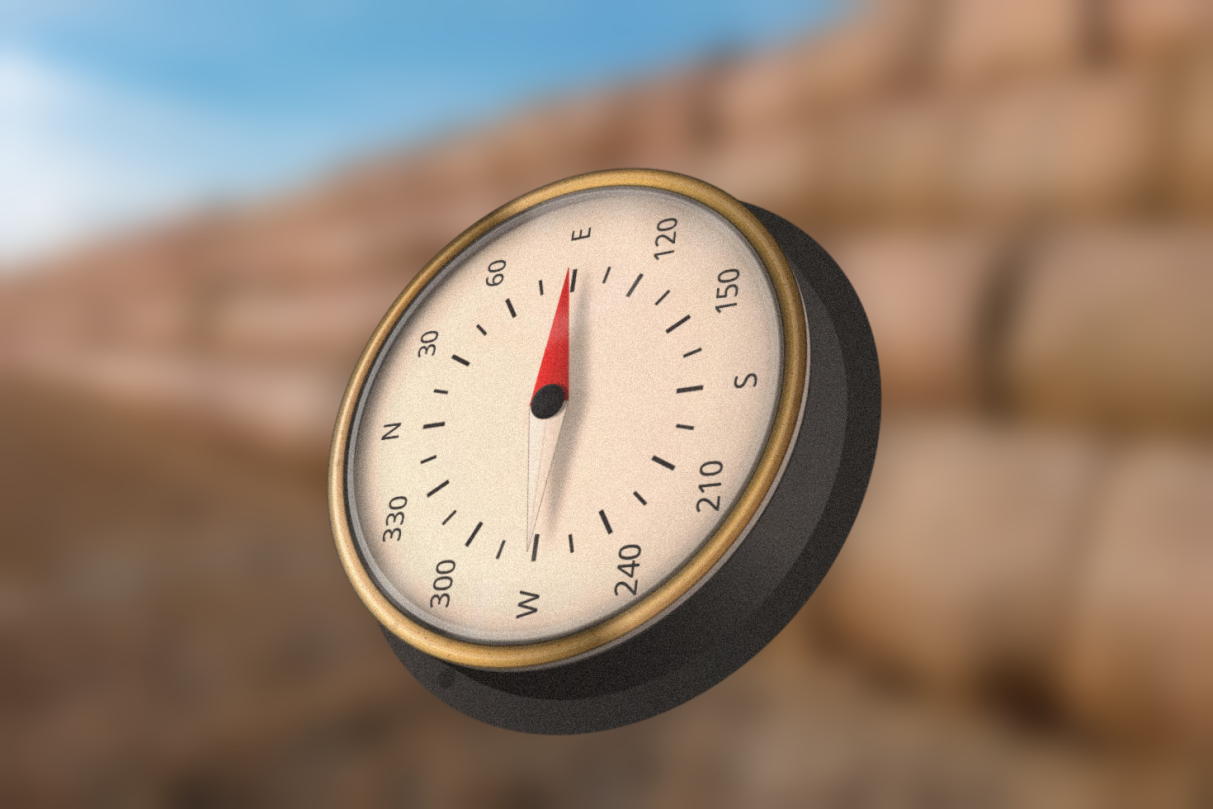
90 °
